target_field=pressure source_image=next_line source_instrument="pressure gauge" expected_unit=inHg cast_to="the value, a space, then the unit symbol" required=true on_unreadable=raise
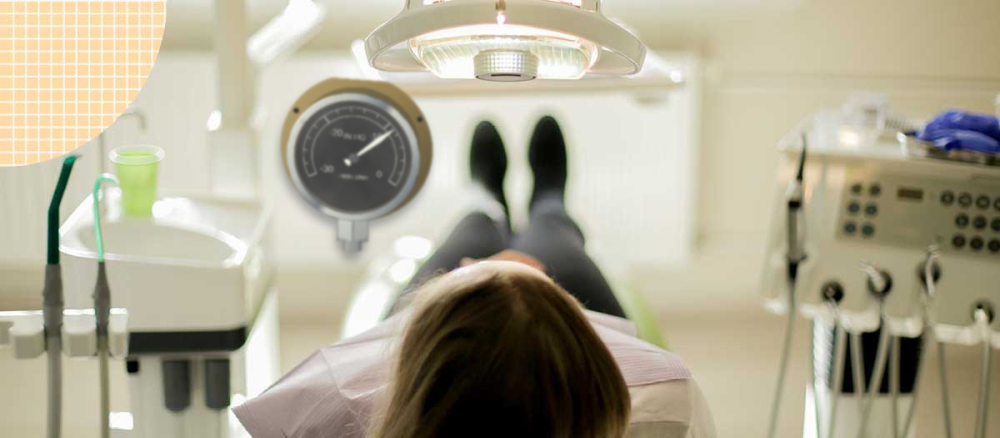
-9 inHg
